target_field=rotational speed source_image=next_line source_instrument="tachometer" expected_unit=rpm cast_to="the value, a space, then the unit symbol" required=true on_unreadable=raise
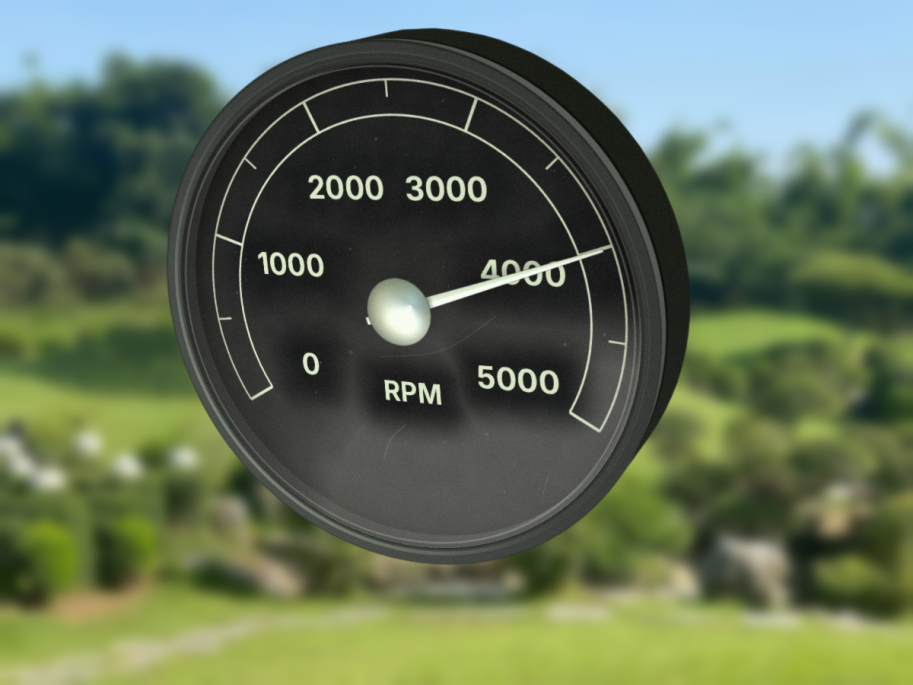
4000 rpm
